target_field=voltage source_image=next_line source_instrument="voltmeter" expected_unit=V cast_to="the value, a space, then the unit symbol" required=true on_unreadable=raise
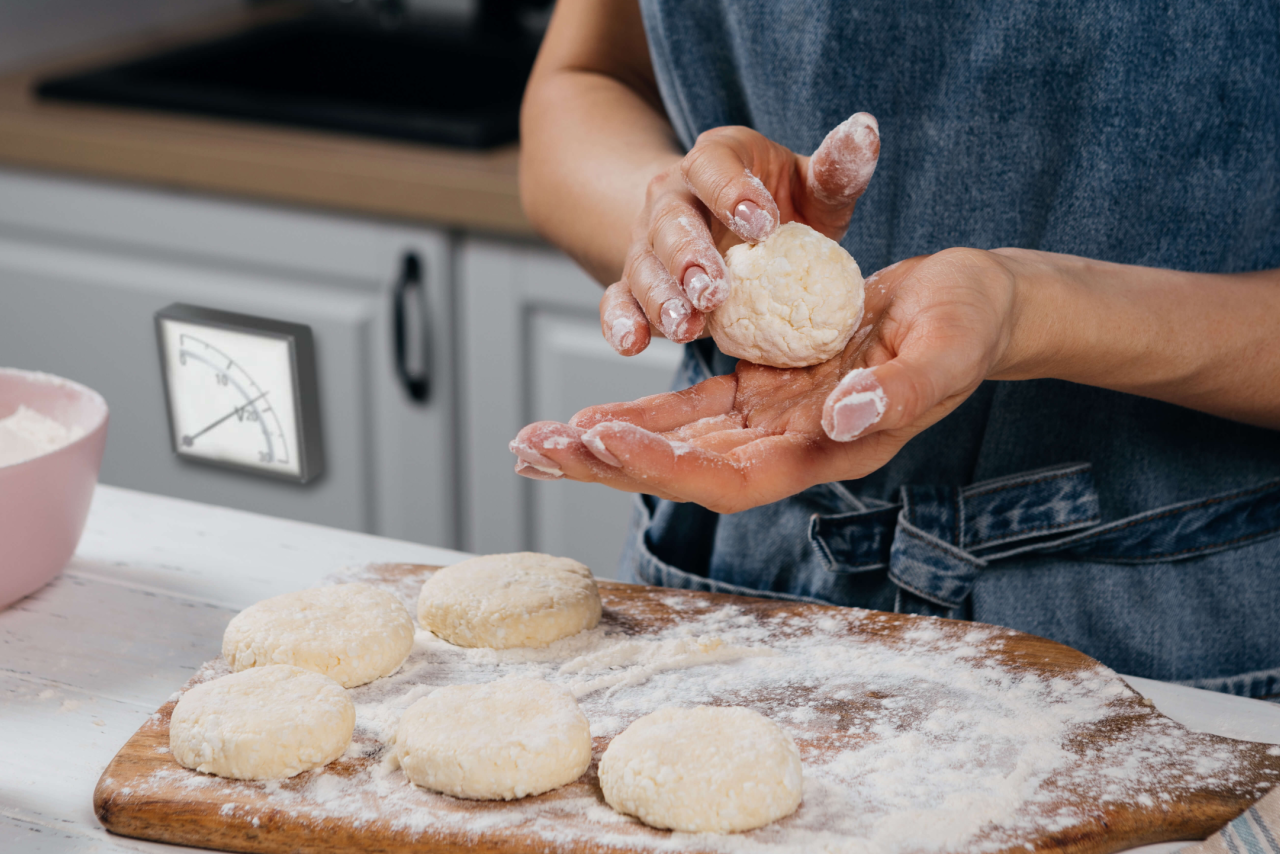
17.5 V
